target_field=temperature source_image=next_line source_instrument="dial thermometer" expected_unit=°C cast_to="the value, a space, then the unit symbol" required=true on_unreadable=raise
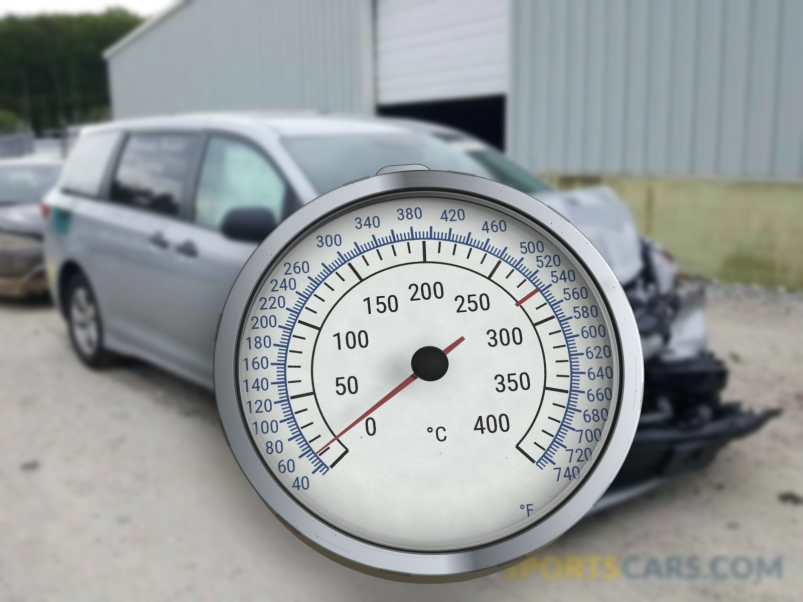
10 °C
